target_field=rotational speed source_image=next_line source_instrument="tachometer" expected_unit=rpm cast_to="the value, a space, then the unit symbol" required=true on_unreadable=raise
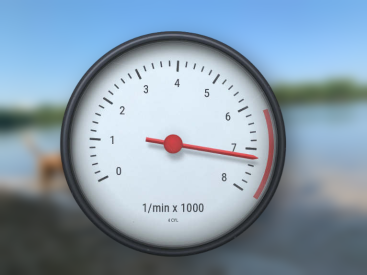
7200 rpm
